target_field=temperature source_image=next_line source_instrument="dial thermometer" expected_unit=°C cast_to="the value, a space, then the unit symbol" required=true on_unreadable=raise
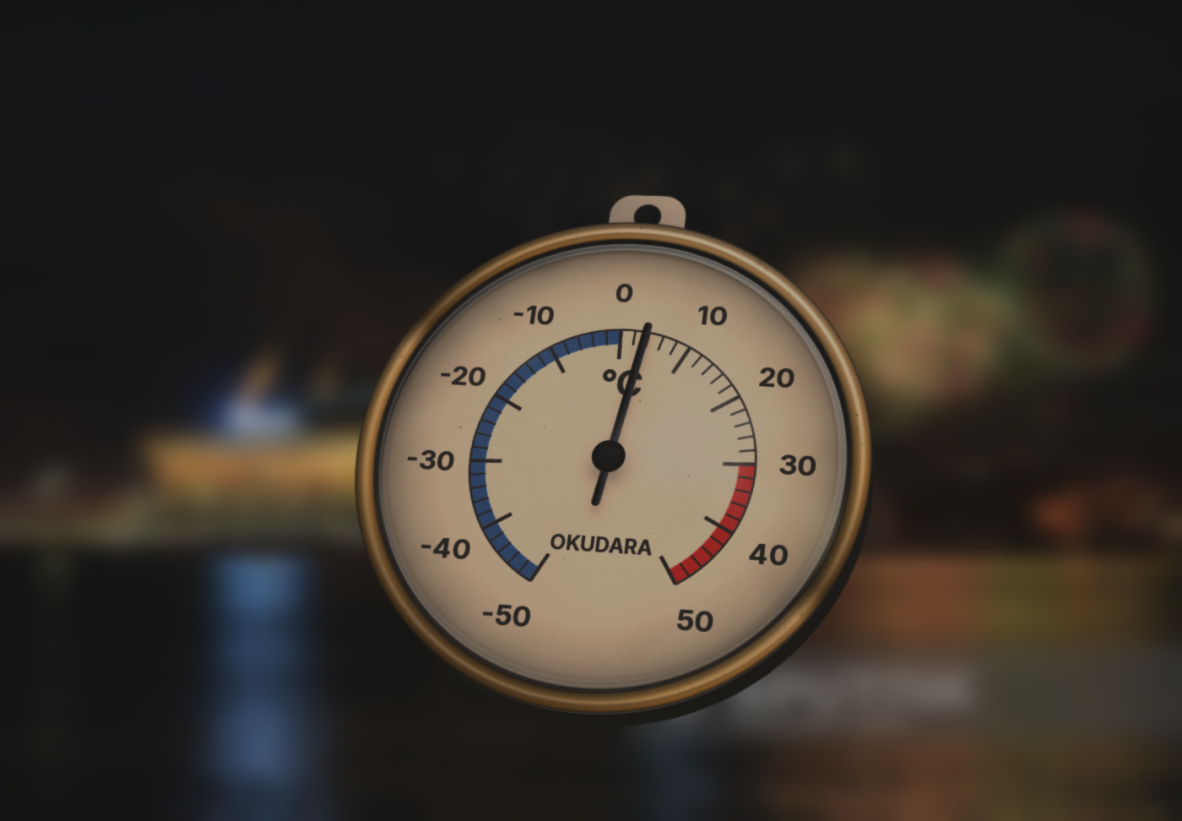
4 °C
